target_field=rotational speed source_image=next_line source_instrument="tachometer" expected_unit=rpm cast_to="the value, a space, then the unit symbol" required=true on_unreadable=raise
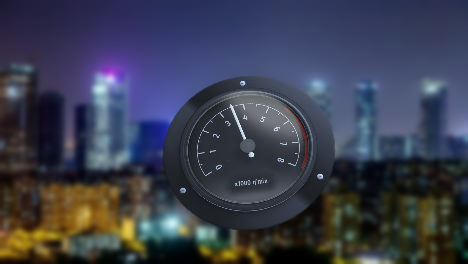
3500 rpm
